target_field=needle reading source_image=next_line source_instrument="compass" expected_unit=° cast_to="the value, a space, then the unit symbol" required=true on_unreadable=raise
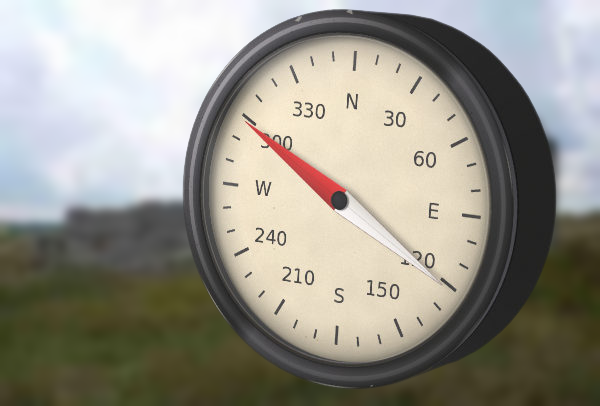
300 °
